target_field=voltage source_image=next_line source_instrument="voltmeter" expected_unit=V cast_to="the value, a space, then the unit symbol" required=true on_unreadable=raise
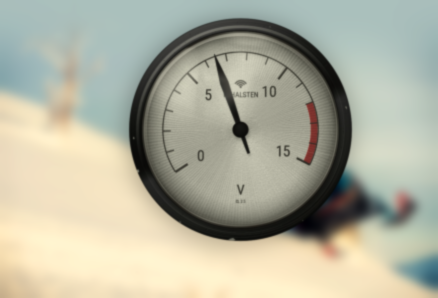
6.5 V
